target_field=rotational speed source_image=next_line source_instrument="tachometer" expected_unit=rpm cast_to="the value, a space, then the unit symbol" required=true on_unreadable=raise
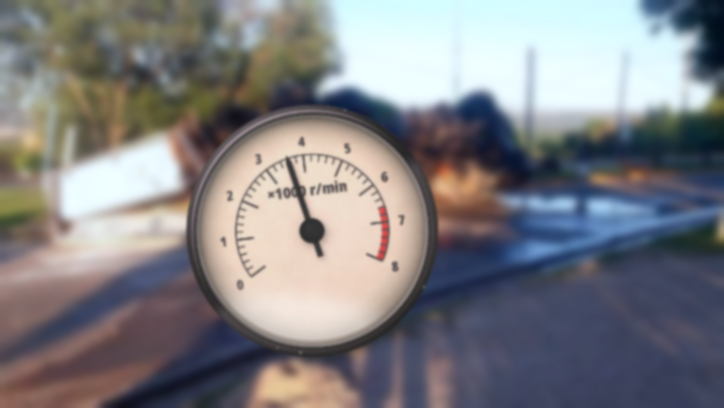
3600 rpm
